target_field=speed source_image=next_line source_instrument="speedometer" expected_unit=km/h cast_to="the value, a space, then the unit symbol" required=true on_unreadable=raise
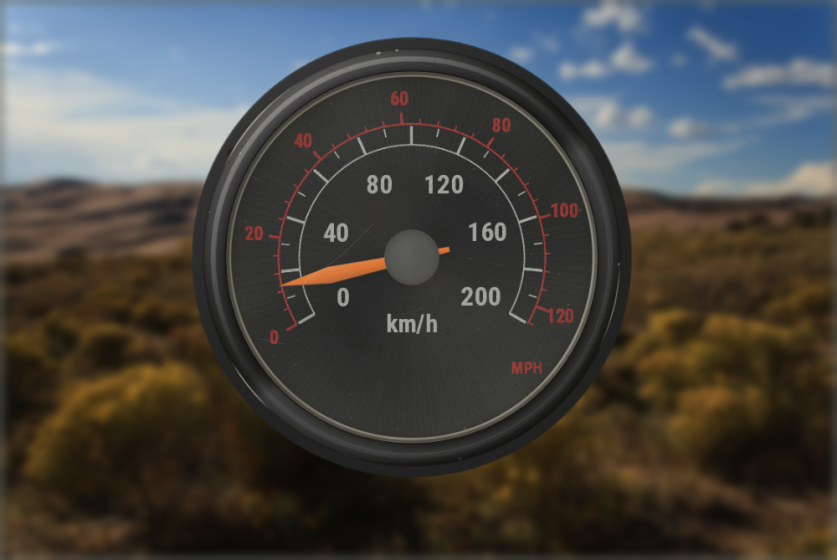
15 km/h
